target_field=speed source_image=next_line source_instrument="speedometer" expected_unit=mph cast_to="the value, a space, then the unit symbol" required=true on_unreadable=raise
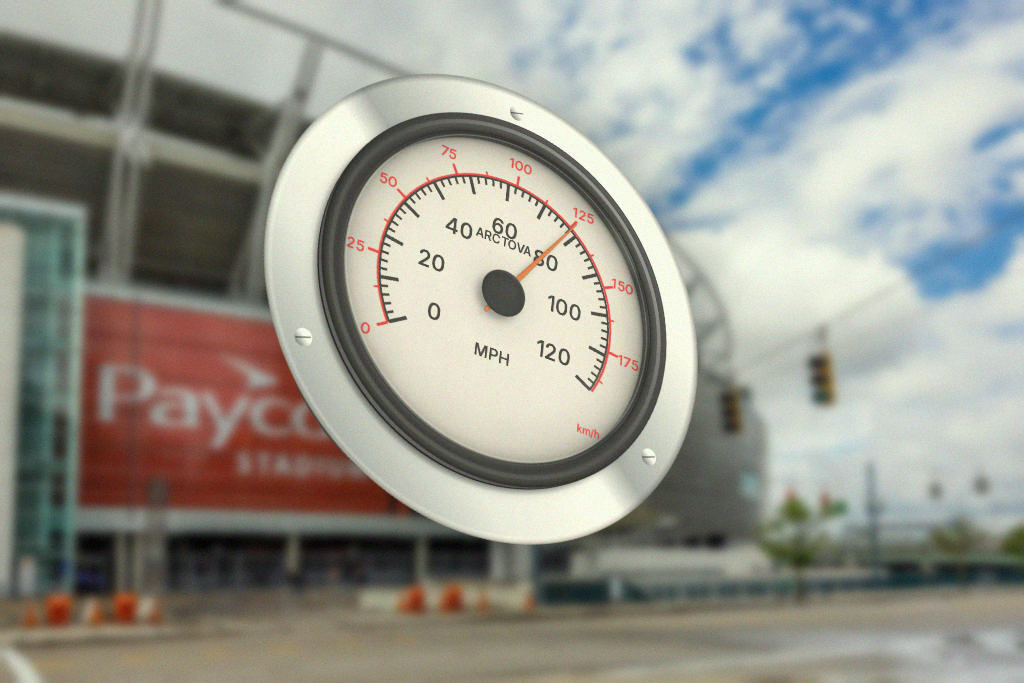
78 mph
